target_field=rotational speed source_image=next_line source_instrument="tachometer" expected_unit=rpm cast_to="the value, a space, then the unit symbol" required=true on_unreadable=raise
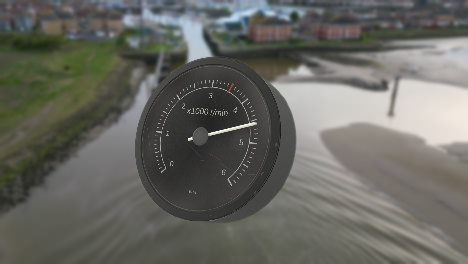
4600 rpm
